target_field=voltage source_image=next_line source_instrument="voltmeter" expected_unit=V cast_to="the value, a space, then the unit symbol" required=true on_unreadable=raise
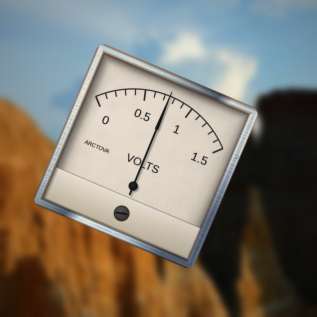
0.75 V
